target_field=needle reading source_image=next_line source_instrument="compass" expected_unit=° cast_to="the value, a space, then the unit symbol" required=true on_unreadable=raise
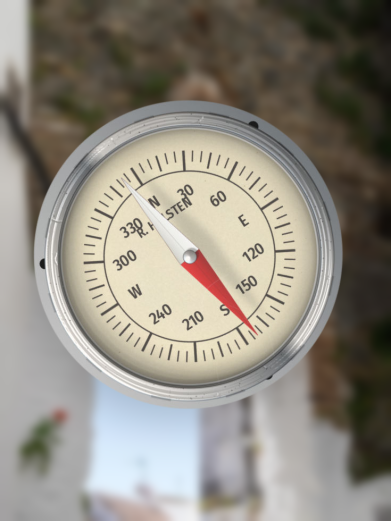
172.5 °
